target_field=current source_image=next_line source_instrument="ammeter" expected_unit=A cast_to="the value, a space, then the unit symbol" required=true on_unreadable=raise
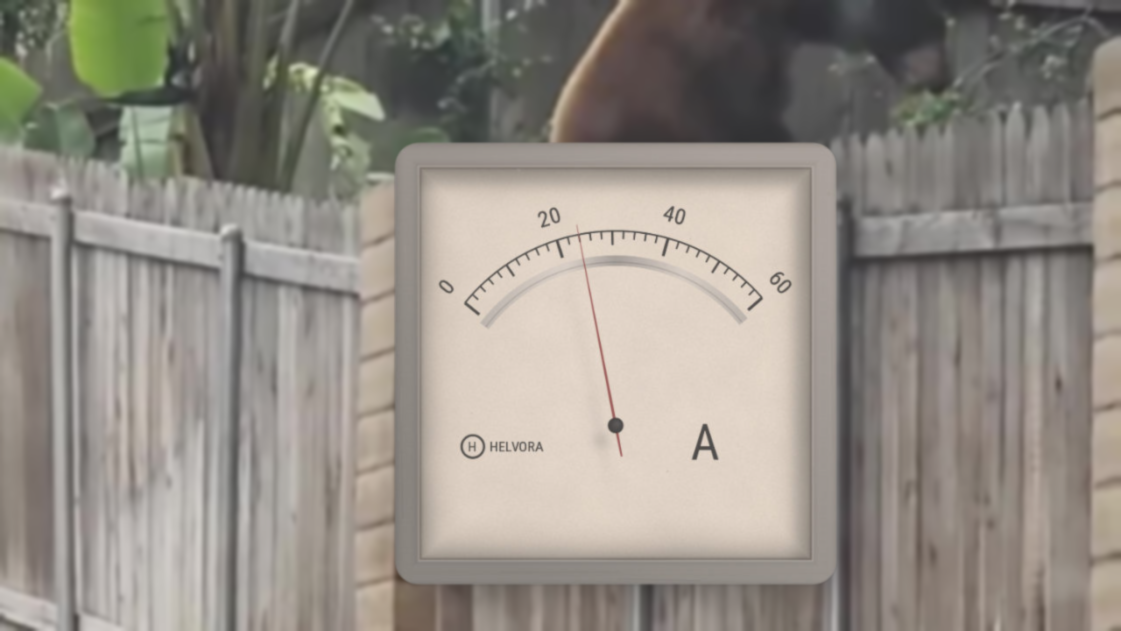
24 A
